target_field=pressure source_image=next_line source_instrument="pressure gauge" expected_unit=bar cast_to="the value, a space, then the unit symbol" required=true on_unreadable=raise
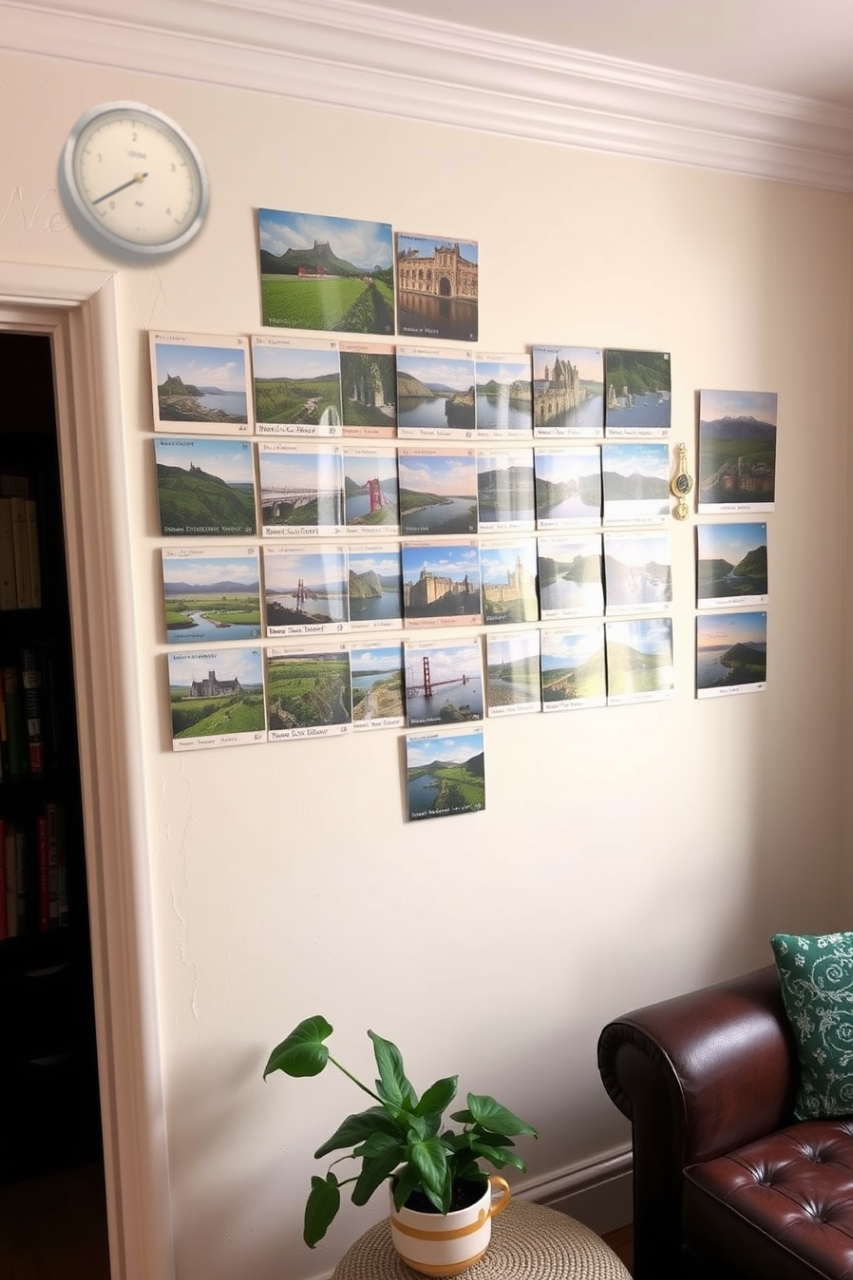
0.2 bar
